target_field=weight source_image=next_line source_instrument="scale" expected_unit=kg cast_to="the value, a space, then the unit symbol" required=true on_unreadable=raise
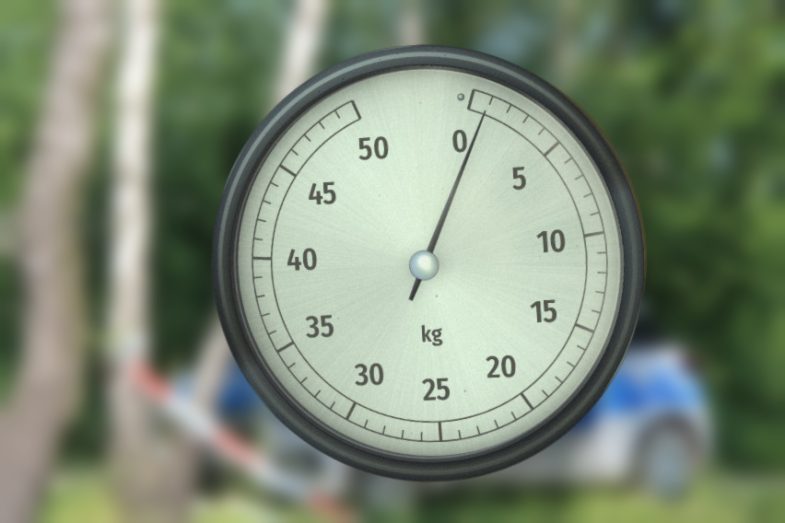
1 kg
